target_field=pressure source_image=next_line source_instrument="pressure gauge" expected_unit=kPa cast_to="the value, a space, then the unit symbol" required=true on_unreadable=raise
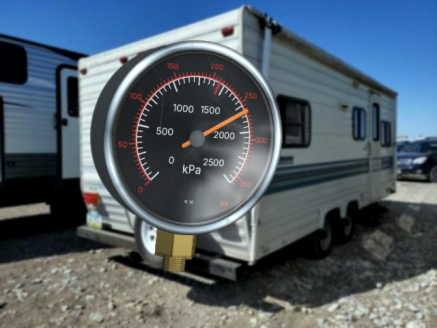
1800 kPa
